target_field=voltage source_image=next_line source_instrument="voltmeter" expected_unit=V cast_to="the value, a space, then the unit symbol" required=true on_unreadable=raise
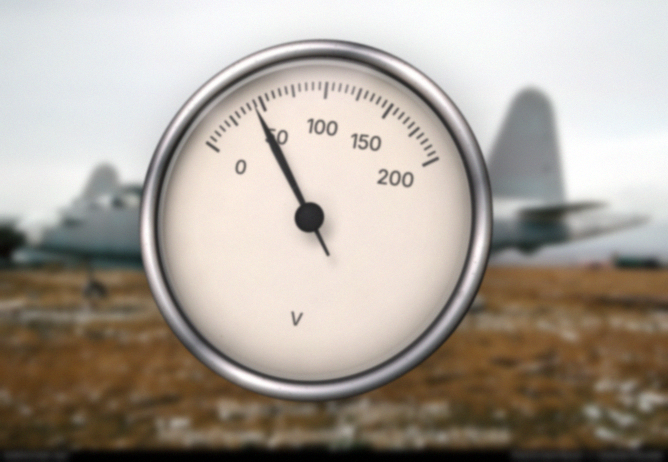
45 V
